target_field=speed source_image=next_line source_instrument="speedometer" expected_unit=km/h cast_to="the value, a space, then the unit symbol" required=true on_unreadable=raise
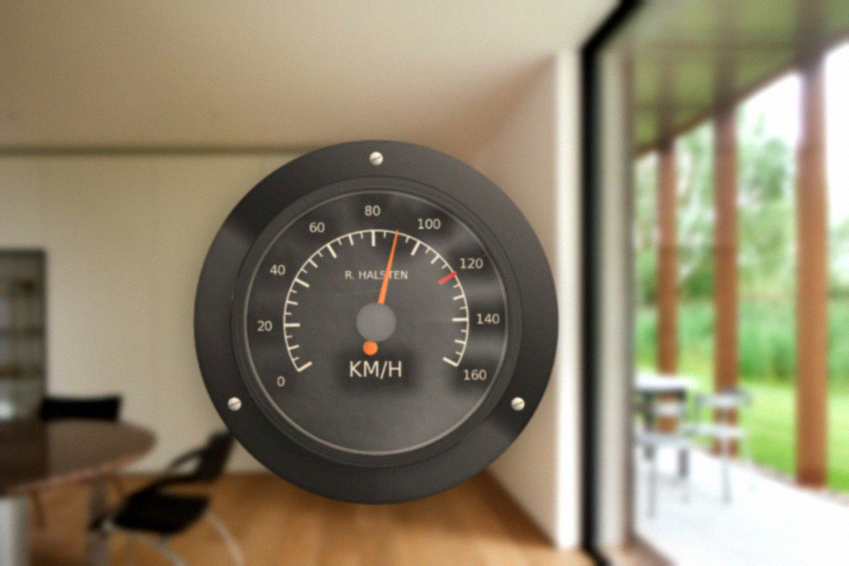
90 km/h
